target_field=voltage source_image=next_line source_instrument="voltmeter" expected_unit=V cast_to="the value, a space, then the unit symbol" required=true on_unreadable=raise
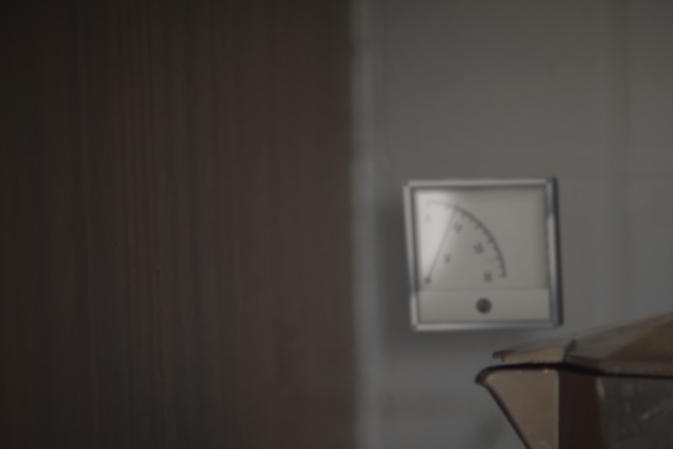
7.5 V
